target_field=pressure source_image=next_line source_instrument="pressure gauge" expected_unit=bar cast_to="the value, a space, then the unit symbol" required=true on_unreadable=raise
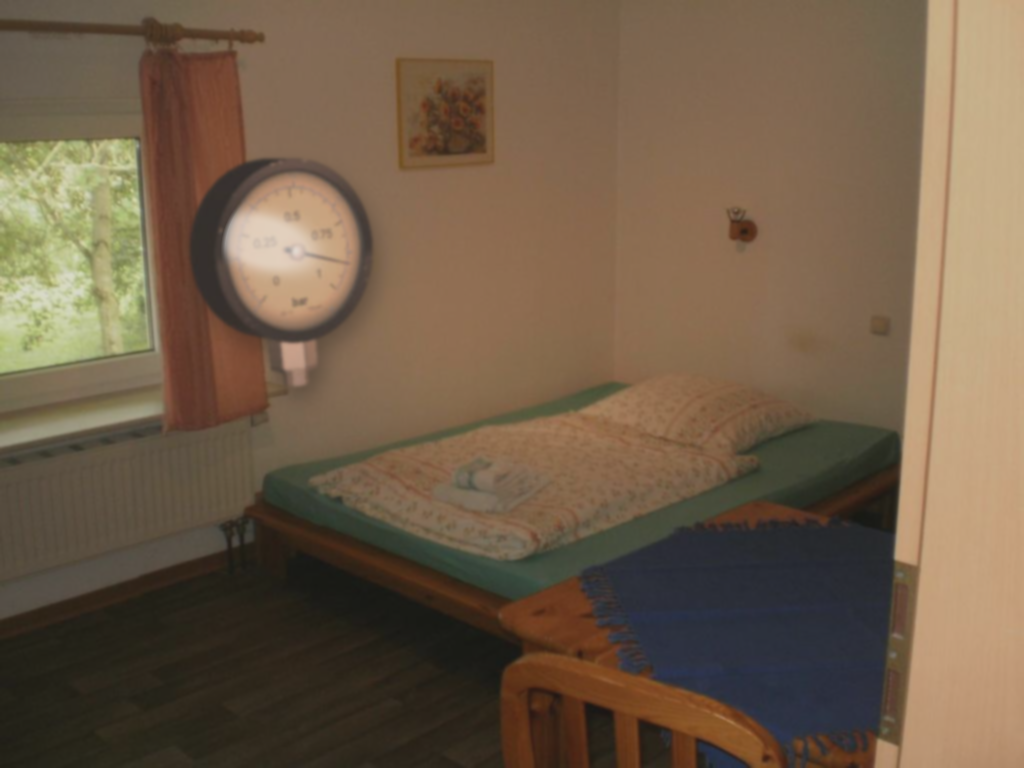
0.9 bar
